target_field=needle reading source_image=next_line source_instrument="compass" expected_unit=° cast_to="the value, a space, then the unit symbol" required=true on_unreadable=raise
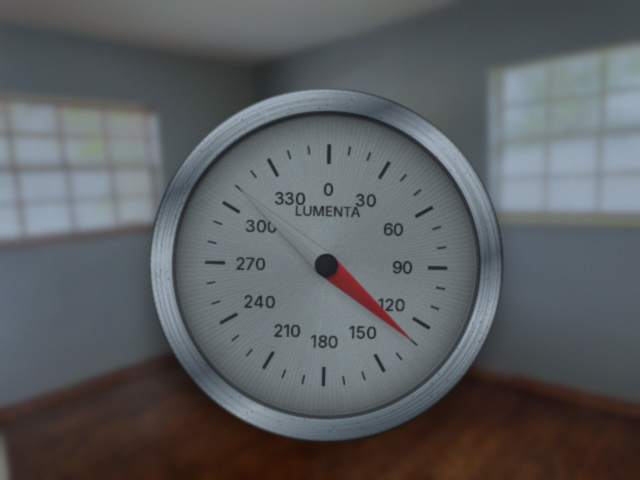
130 °
